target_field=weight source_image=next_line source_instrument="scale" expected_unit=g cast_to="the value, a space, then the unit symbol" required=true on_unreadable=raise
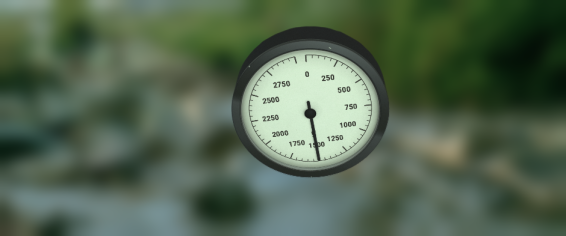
1500 g
